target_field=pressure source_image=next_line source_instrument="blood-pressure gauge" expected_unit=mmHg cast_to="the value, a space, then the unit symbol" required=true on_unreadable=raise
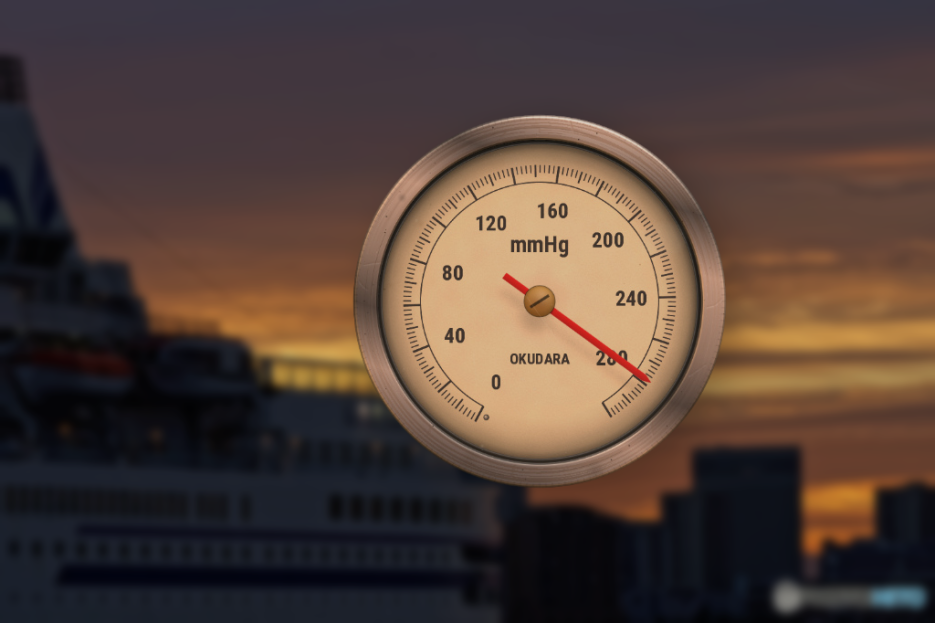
278 mmHg
